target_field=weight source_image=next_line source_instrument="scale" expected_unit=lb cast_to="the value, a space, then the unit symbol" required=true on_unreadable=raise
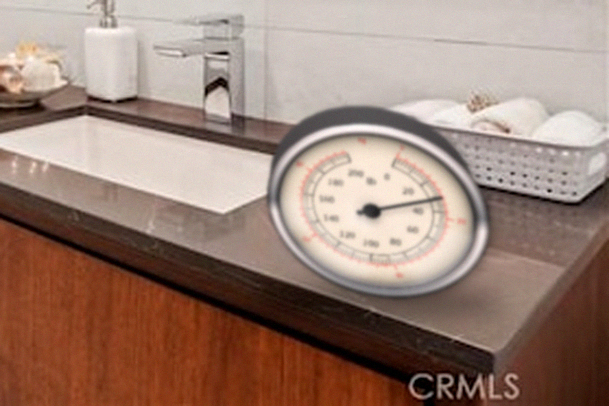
30 lb
